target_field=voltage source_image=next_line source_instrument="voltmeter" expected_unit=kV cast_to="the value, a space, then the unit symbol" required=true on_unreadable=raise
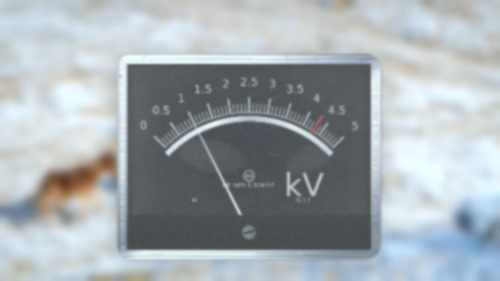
1 kV
